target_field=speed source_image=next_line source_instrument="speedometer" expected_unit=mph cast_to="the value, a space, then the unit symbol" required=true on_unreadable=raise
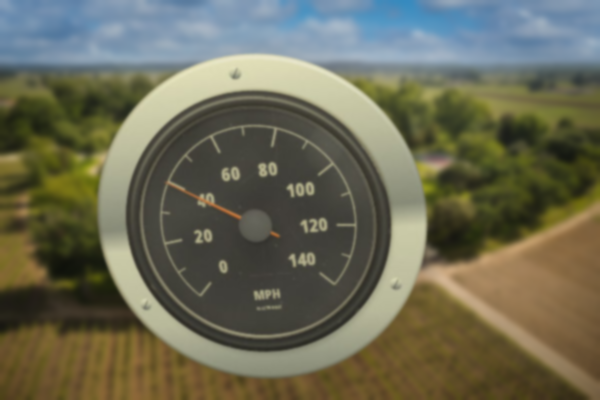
40 mph
